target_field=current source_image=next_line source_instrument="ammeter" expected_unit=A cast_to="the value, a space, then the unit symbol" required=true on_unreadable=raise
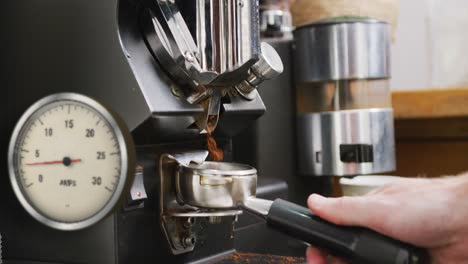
3 A
